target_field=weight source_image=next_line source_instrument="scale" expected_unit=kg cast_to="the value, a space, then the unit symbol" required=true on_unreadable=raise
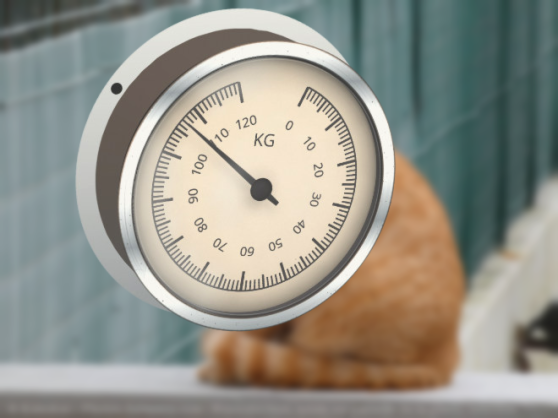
107 kg
